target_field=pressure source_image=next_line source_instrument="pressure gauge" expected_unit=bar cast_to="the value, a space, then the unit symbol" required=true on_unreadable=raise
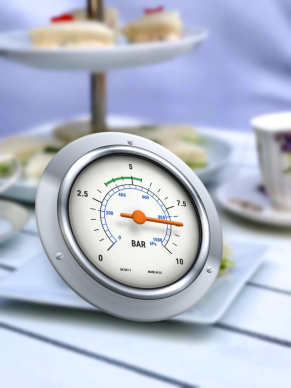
8.5 bar
